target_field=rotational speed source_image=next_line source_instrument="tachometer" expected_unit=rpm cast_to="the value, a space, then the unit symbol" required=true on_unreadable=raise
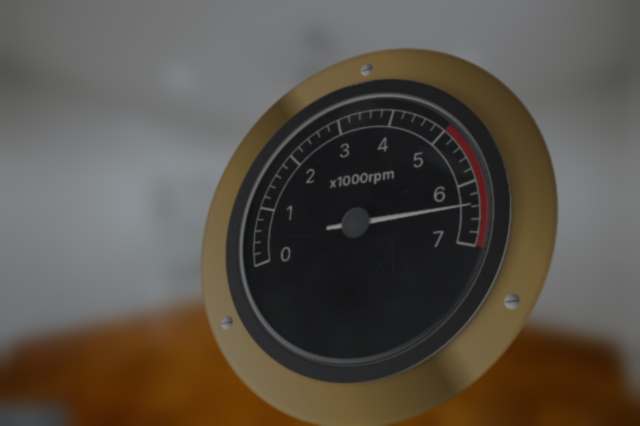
6400 rpm
